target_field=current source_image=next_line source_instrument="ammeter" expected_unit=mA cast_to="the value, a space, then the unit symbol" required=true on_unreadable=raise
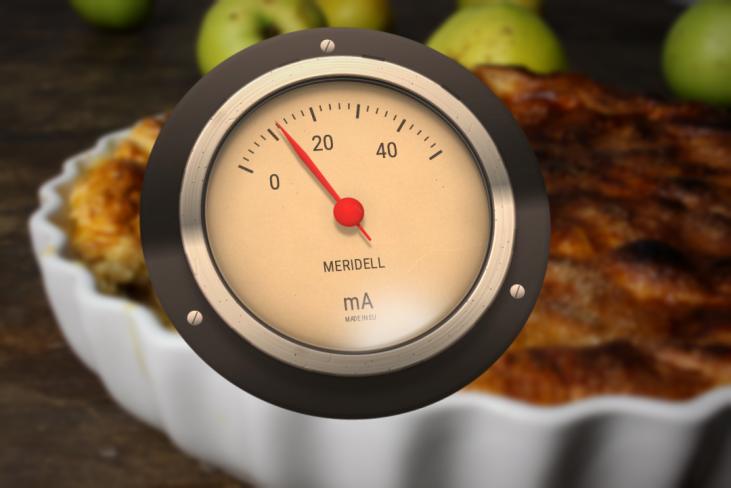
12 mA
